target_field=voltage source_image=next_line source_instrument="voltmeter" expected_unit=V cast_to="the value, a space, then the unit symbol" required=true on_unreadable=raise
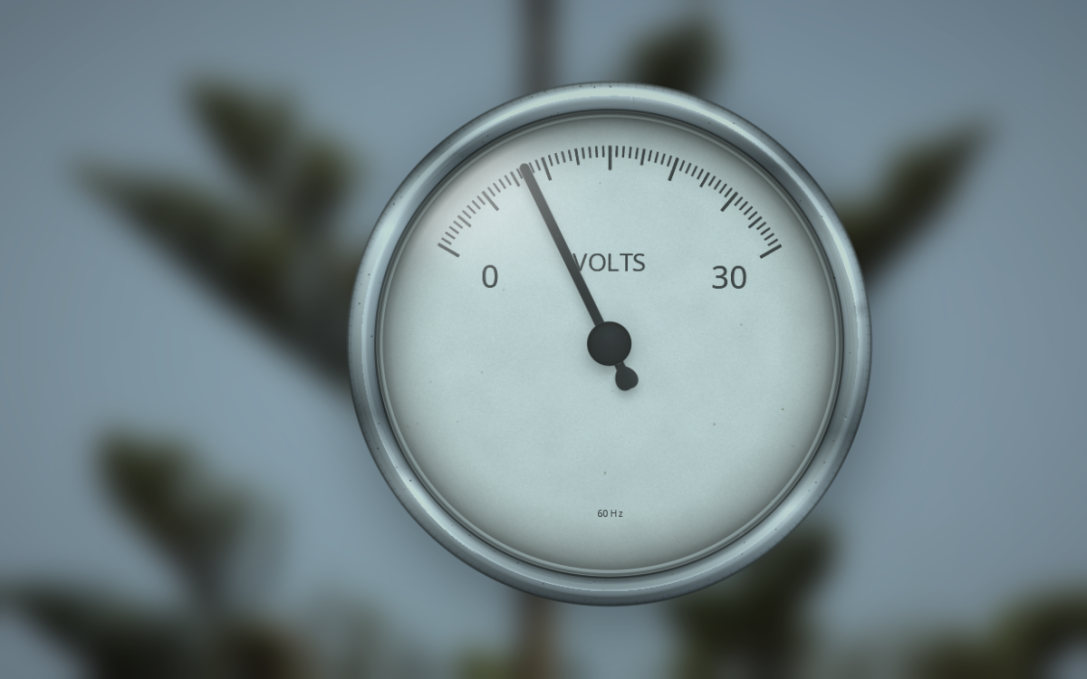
8.5 V
